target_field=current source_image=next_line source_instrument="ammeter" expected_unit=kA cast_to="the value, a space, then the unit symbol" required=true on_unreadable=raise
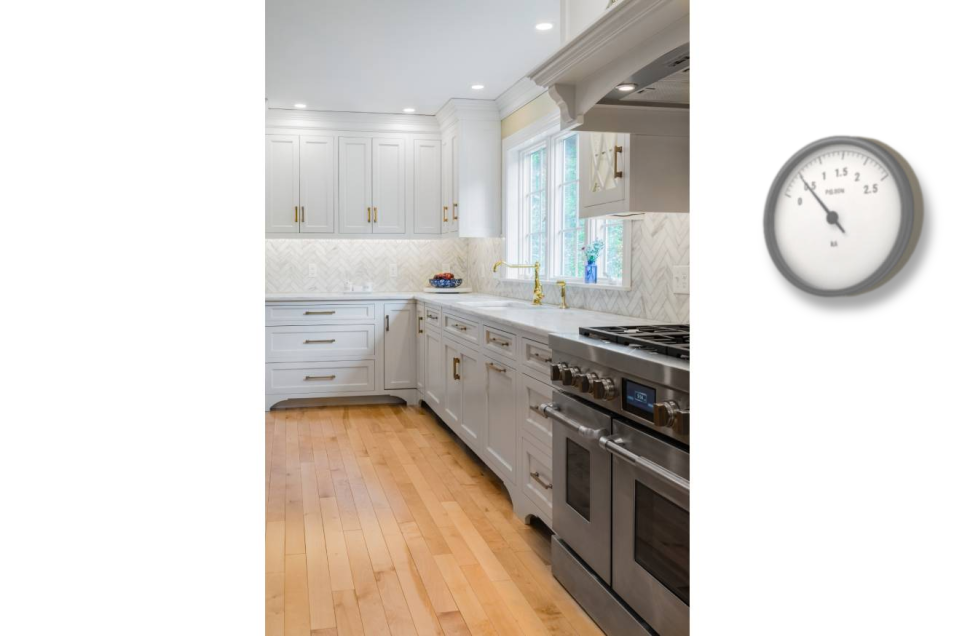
0.5 kA
